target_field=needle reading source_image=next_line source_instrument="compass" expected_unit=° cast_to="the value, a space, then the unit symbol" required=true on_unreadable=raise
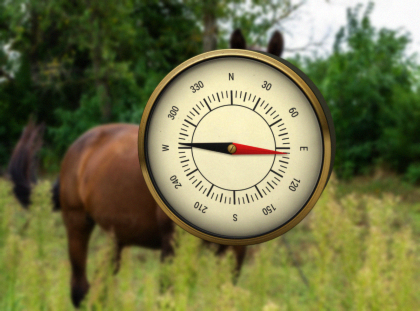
95 °
